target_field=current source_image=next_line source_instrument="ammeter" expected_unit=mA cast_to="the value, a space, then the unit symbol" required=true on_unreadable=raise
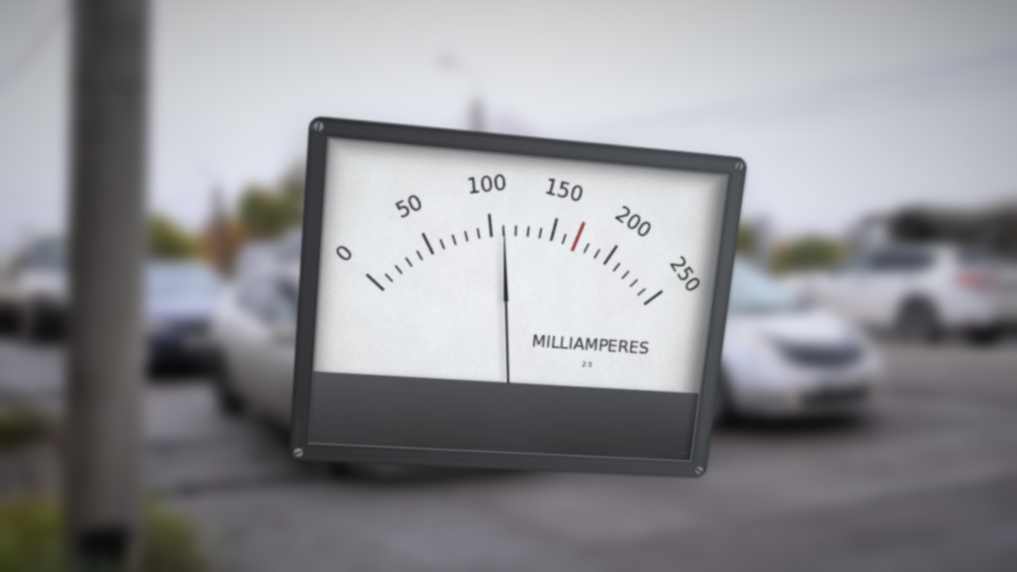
110 mA
